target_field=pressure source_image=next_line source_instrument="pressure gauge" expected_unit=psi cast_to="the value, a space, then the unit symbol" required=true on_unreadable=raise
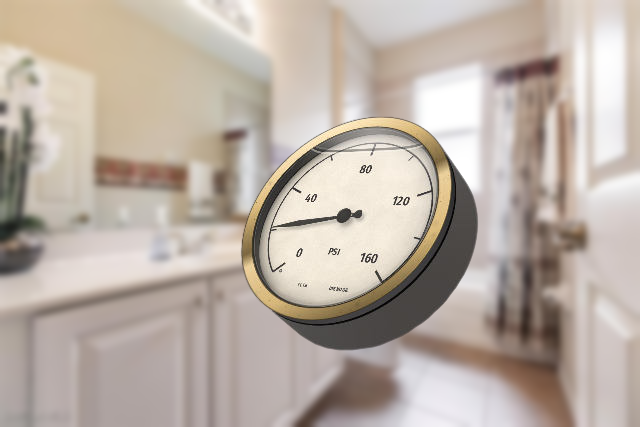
20 psi
